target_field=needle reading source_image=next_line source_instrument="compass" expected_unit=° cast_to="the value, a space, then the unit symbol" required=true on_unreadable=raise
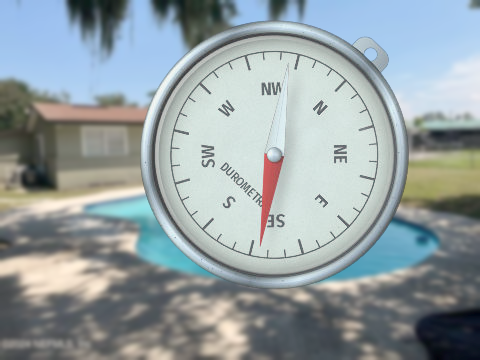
145 °
